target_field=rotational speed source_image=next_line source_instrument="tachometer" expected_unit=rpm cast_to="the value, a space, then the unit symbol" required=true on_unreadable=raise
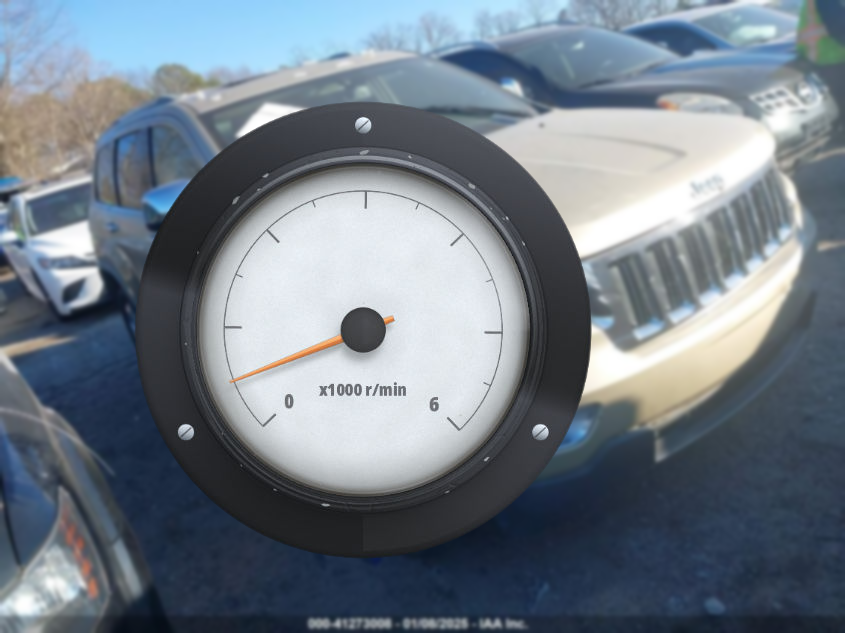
500 rpm
